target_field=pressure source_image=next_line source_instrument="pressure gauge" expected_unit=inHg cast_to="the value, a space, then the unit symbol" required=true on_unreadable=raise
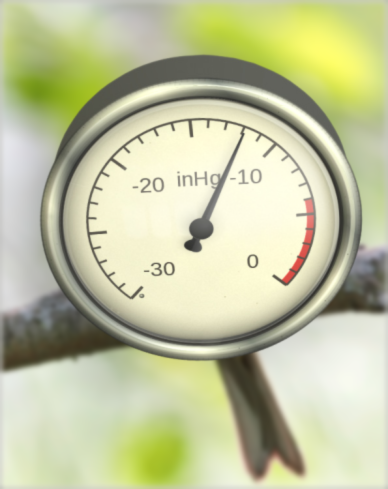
-12 inHg
